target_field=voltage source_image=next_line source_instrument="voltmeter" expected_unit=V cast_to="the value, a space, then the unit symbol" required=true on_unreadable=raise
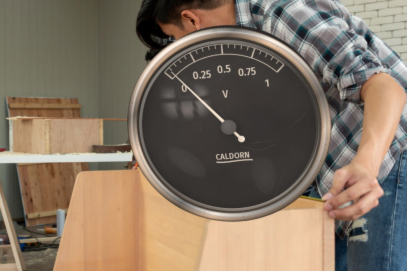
0.05 V
